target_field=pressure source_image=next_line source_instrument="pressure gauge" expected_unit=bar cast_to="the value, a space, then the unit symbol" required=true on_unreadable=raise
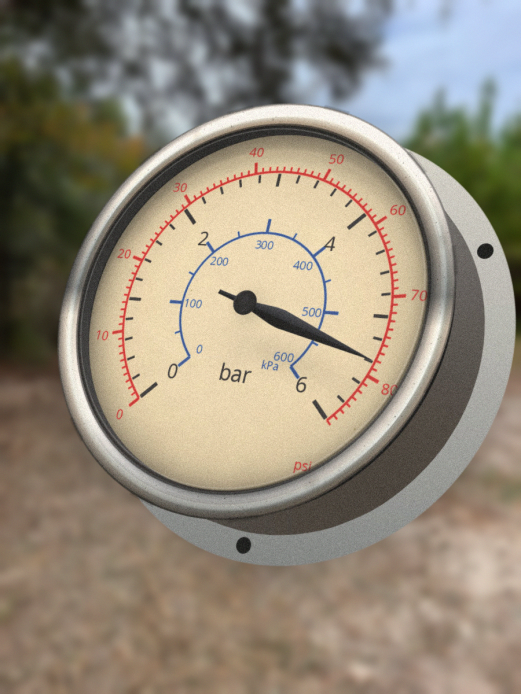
5.4 bar
